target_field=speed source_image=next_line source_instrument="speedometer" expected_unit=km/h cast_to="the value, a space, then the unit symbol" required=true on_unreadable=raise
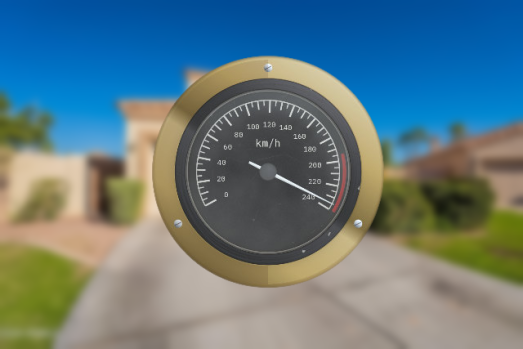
235 km/h
